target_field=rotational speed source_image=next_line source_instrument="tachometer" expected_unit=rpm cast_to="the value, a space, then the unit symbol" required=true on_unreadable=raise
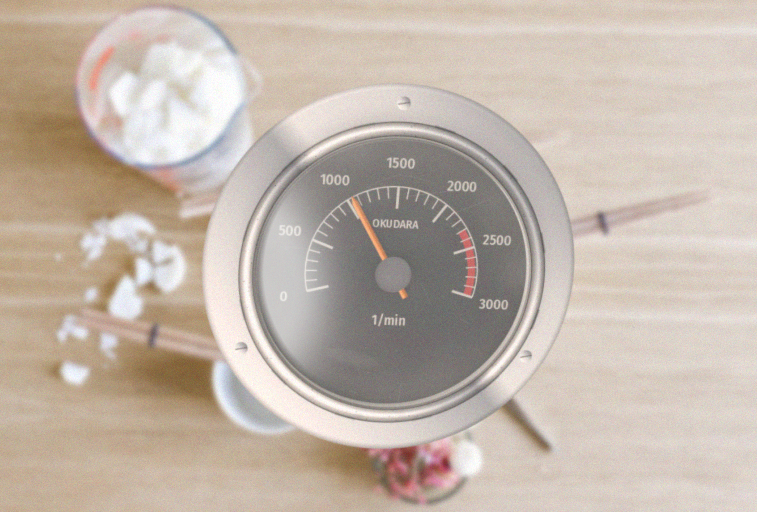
1050 rpm
